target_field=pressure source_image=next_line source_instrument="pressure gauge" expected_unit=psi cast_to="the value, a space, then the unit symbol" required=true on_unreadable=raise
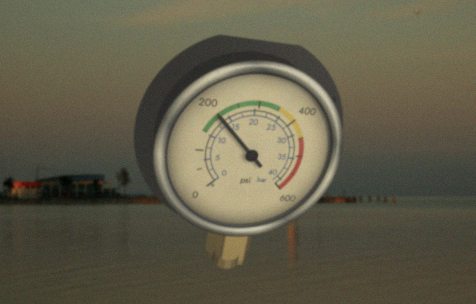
200 psi
